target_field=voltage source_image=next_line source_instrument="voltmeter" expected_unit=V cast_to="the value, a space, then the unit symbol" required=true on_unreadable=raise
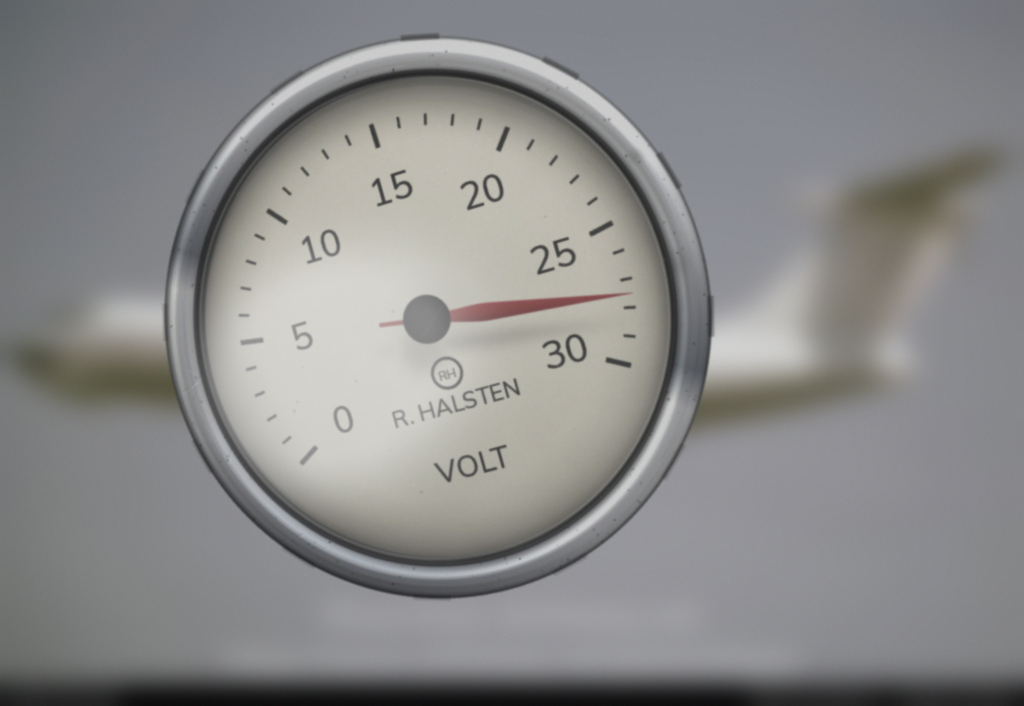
27.5 V
